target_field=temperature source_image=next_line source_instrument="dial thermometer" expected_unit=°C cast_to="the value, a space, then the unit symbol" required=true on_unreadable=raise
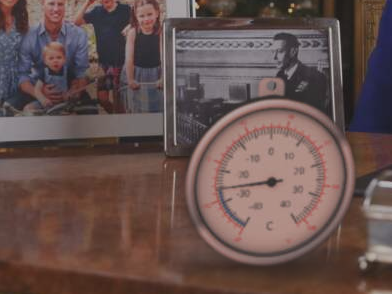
-25 °C
